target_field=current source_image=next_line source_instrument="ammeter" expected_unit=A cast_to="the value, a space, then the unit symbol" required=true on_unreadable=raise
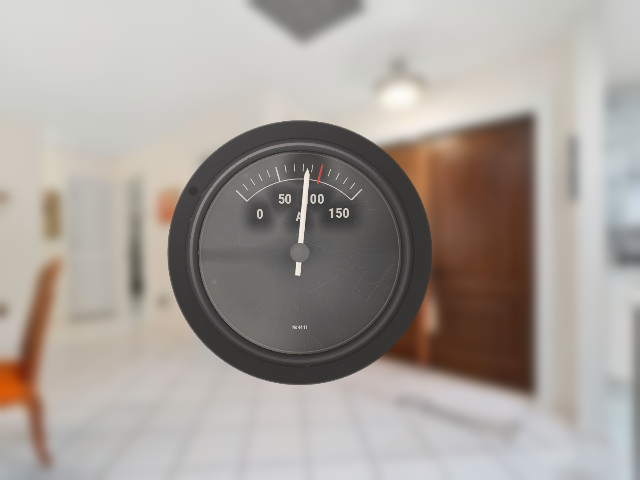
85 A
